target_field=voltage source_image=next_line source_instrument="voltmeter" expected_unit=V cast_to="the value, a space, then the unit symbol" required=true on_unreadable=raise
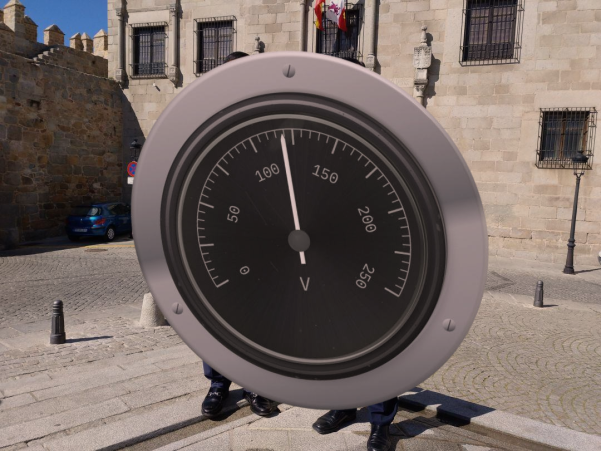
120 V
